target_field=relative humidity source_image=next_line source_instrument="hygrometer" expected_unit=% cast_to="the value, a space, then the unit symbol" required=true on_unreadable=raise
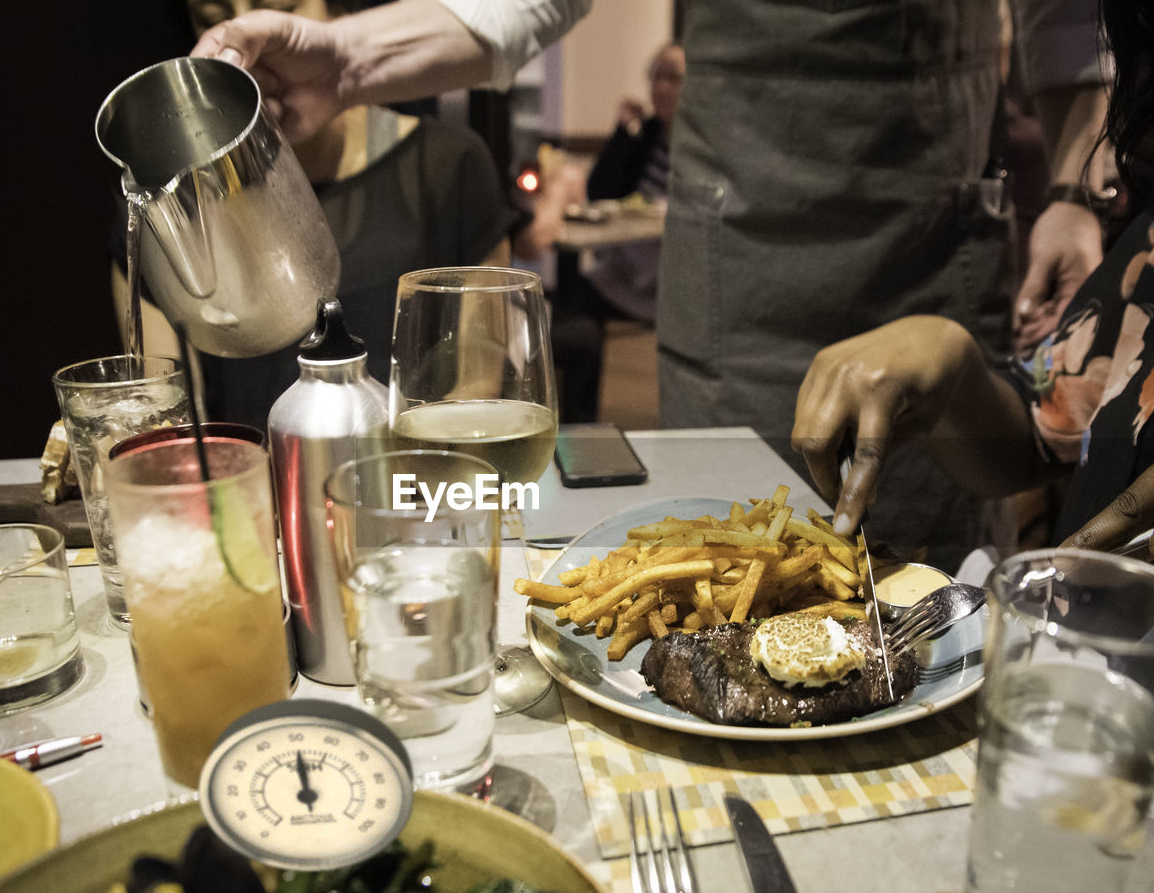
50 %
